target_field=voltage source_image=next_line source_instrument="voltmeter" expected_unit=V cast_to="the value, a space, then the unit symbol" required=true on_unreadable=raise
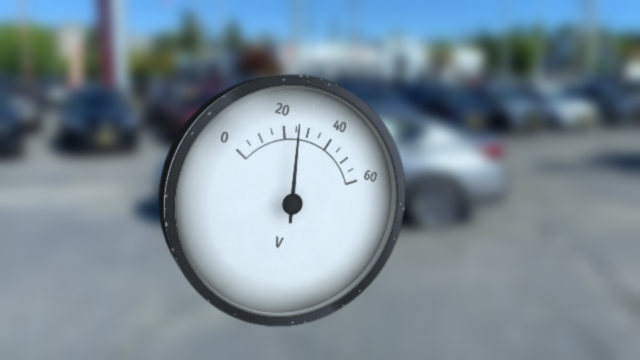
25 V
